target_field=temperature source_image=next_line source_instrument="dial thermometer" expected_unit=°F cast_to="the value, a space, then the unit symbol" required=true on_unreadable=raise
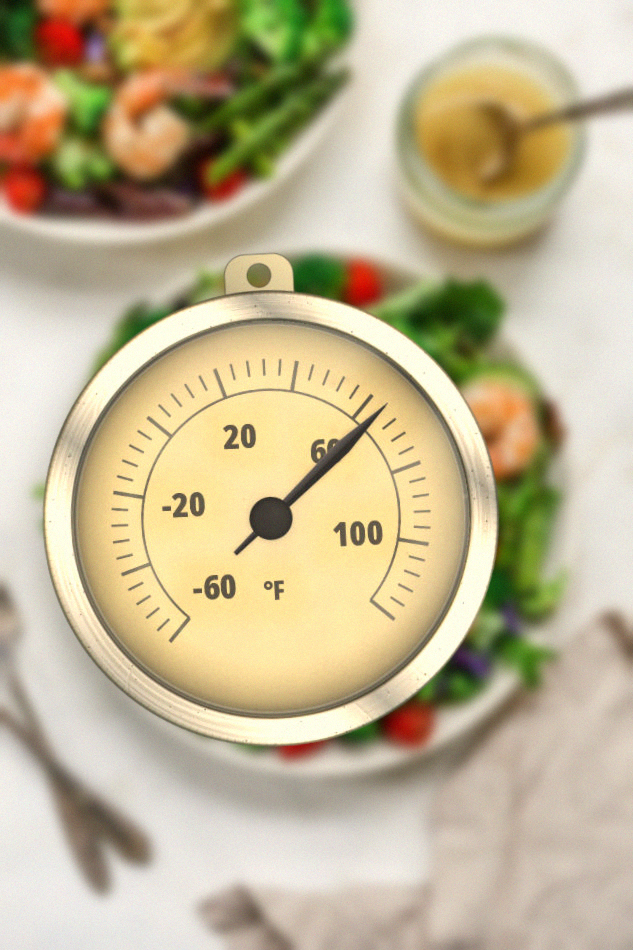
64 °F
